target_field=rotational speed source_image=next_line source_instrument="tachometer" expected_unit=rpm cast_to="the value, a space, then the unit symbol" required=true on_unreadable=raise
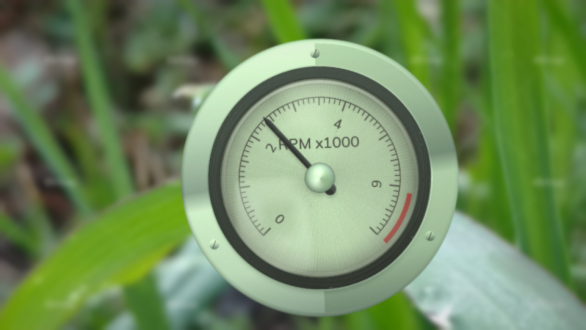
2400 rpm
